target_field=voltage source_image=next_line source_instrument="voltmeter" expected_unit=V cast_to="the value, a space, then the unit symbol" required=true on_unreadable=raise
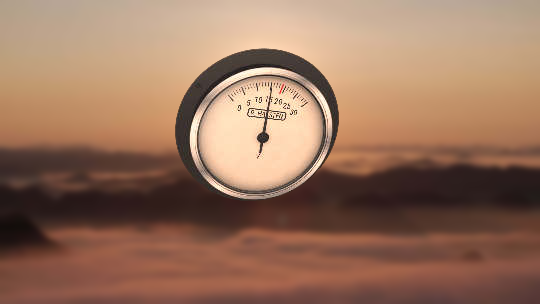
15 V
